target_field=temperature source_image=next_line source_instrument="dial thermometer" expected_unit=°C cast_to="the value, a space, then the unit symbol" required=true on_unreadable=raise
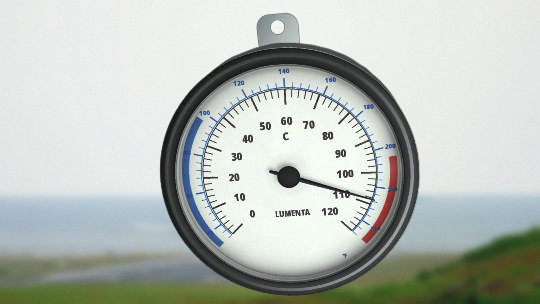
108 °C
